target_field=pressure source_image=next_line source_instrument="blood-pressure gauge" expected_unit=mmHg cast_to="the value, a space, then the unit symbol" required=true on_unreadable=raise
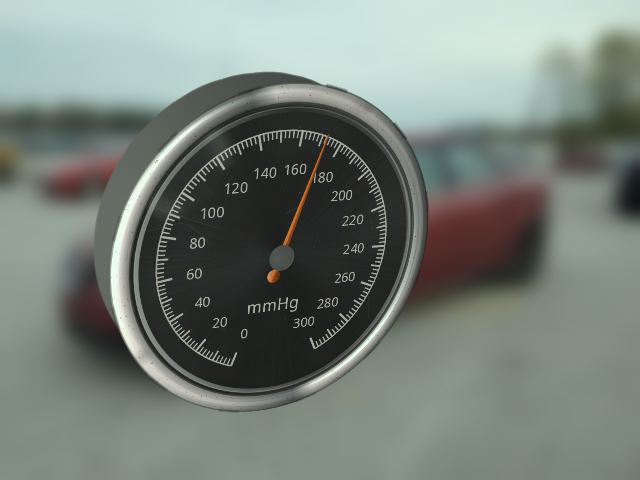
170 mmHg
